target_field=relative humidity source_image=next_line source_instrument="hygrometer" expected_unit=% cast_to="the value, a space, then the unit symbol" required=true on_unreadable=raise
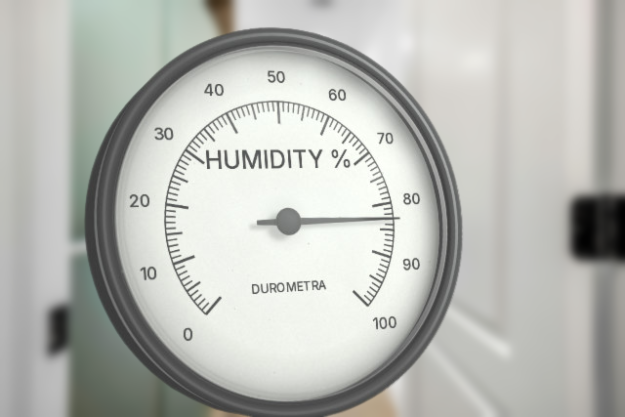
83 %
